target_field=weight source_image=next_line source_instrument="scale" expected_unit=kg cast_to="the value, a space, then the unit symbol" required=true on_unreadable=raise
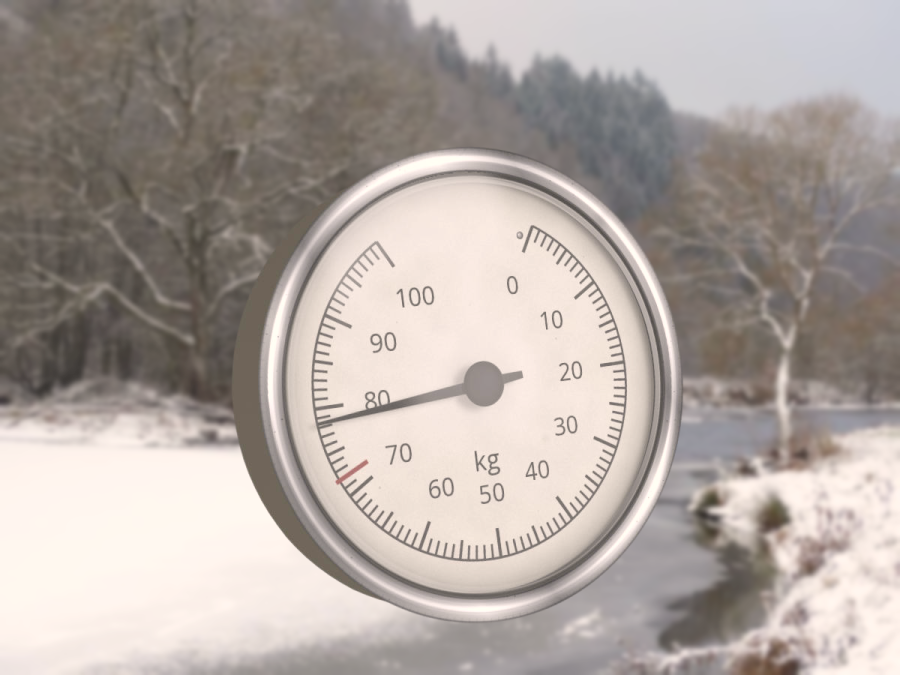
78.5 kg
